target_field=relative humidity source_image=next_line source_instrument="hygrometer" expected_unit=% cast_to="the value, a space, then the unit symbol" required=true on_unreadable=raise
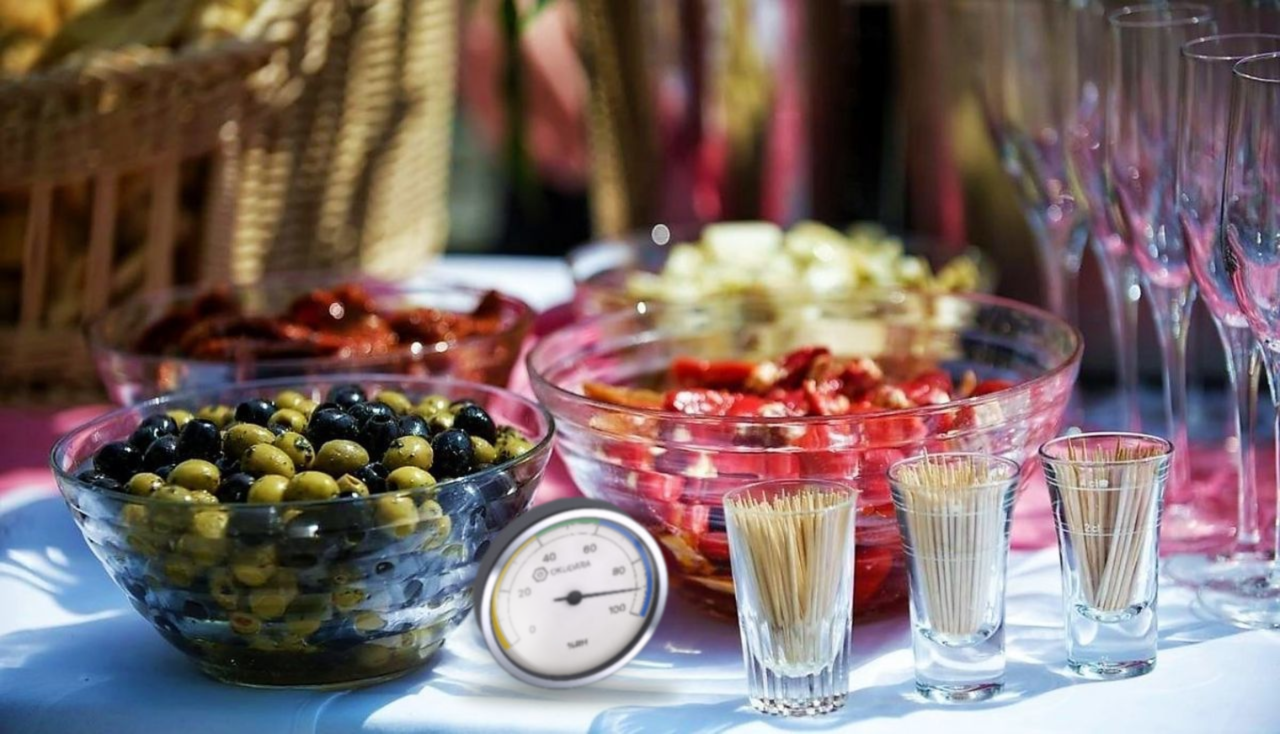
90 %
